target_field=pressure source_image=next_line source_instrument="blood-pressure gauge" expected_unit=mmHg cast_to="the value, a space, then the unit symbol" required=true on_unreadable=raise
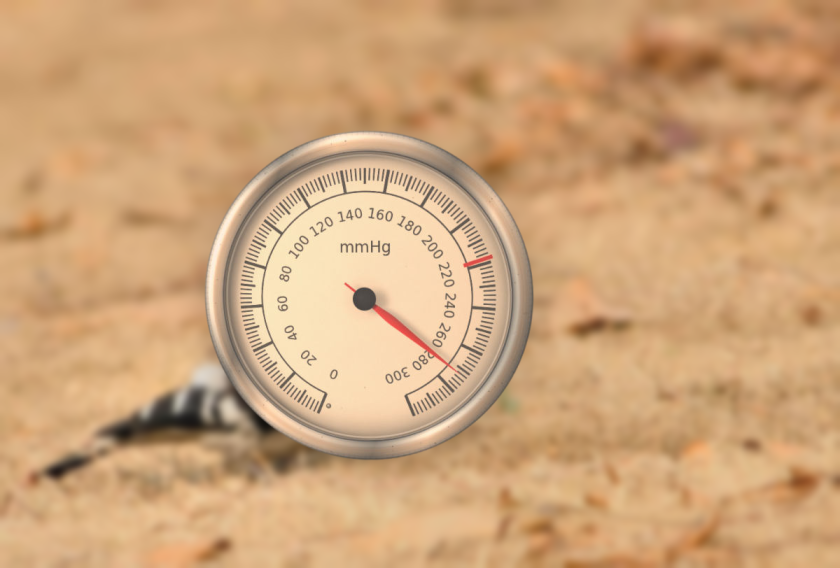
272 mmHg
